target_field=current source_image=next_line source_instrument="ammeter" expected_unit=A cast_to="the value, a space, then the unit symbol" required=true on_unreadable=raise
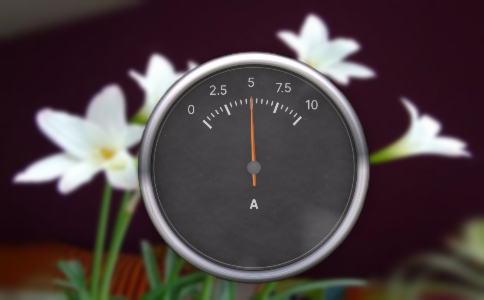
5 A
